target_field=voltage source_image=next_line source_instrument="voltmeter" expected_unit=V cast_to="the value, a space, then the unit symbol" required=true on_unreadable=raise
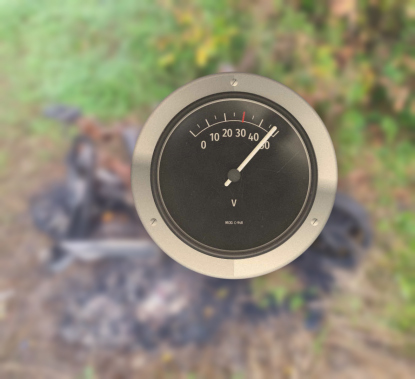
47.5 V
